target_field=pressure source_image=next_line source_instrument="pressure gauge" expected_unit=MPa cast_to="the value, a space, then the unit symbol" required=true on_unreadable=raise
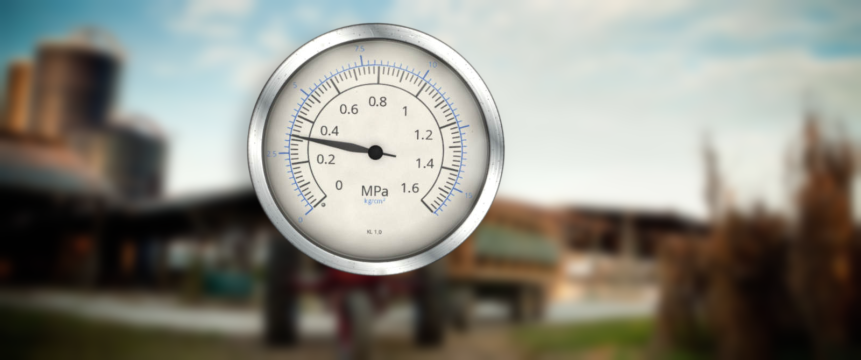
0.32 MPa
